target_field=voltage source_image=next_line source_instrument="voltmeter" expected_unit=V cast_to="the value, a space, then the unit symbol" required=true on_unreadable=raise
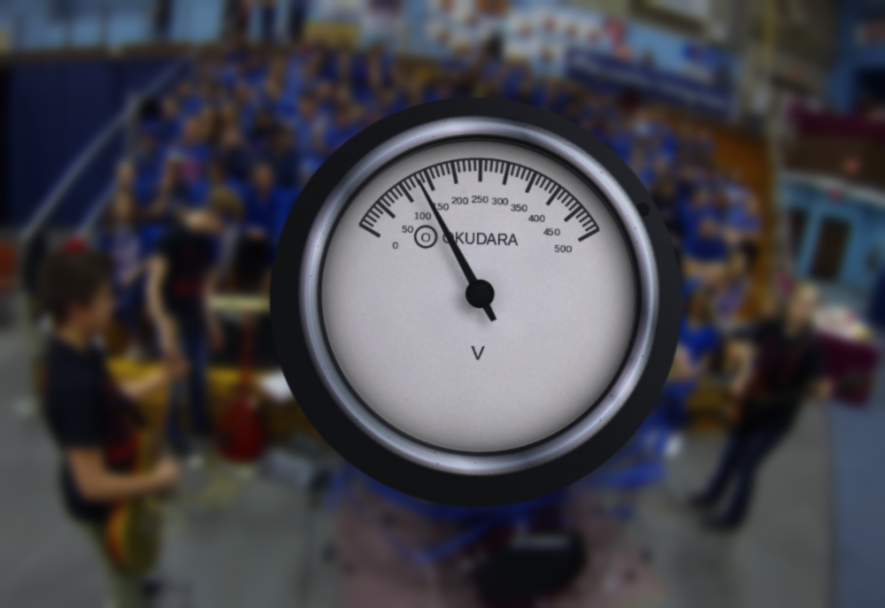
130 V
